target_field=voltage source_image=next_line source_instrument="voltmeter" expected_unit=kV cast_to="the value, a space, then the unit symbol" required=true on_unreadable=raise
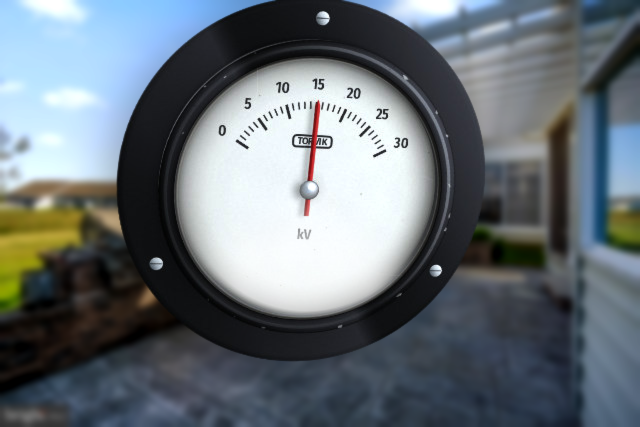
15 kV
